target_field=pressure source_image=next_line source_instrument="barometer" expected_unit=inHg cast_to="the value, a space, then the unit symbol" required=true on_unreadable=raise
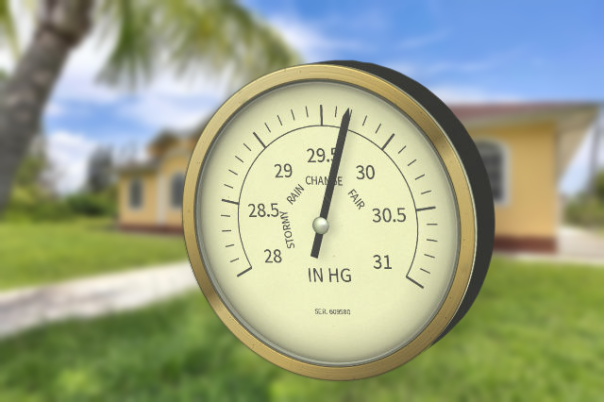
29.7 inHg
